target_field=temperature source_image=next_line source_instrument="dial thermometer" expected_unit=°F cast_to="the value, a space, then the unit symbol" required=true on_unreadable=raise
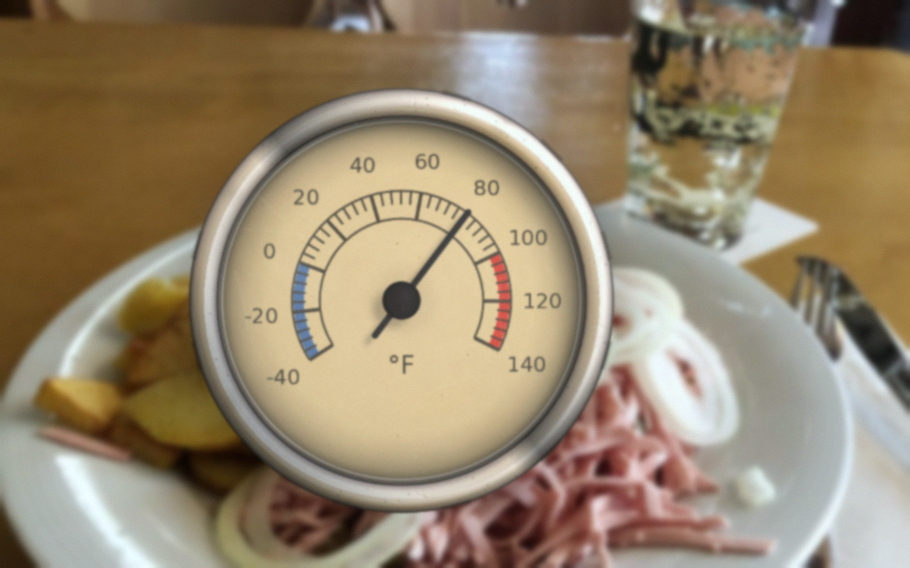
80 °F
